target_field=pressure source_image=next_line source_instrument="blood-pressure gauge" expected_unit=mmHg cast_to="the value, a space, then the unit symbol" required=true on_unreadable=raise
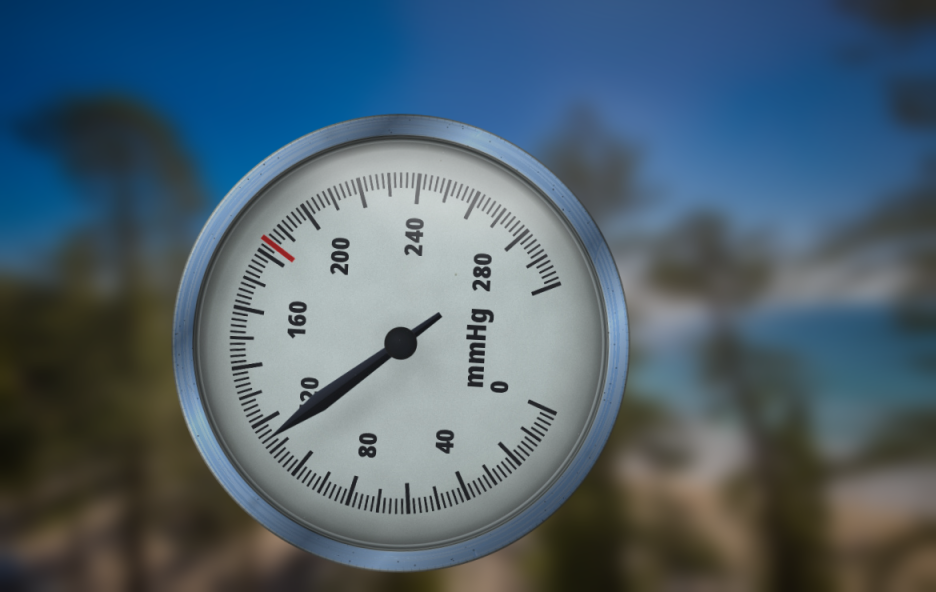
114 mmHg
